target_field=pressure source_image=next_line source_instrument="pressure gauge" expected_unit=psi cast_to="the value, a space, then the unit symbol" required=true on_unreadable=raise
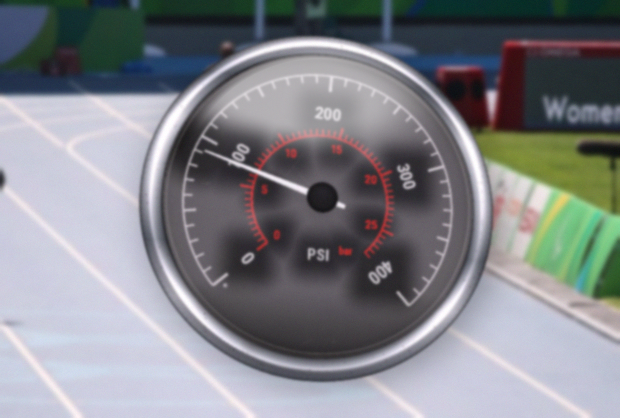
90 psi
